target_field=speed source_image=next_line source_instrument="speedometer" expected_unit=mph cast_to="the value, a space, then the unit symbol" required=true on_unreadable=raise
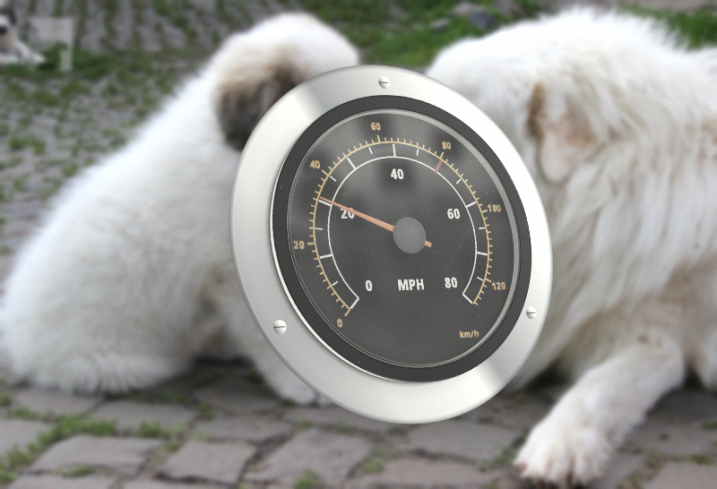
20 mph
